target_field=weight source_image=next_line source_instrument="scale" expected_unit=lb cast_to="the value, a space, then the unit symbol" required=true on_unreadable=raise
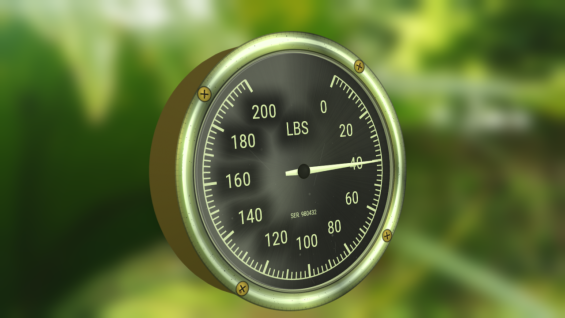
40 lb
